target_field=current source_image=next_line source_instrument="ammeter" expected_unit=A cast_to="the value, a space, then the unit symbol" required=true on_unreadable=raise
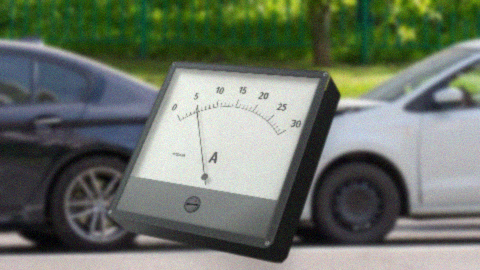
5 A
